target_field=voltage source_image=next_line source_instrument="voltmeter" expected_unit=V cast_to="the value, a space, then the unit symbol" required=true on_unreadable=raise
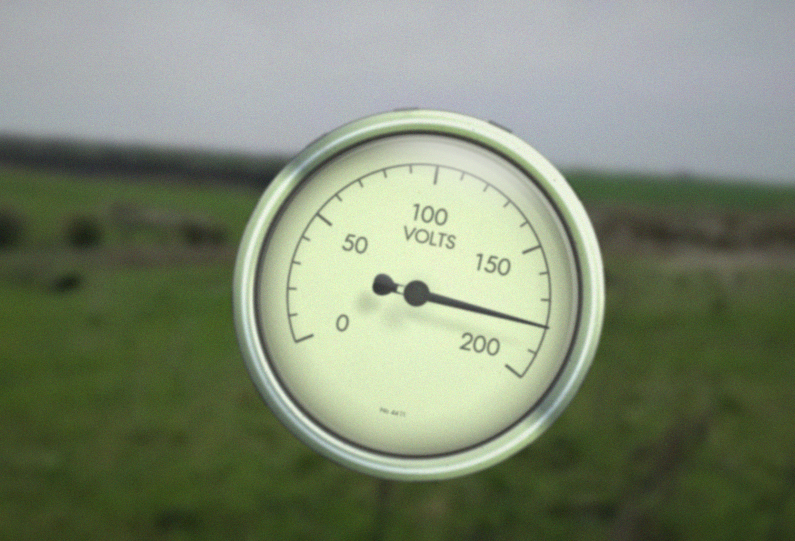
180 V
